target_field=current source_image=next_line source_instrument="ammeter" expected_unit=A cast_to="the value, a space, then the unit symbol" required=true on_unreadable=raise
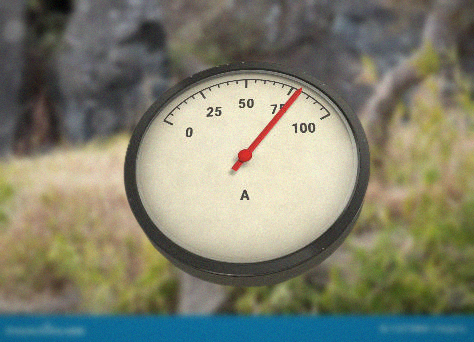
80 A
